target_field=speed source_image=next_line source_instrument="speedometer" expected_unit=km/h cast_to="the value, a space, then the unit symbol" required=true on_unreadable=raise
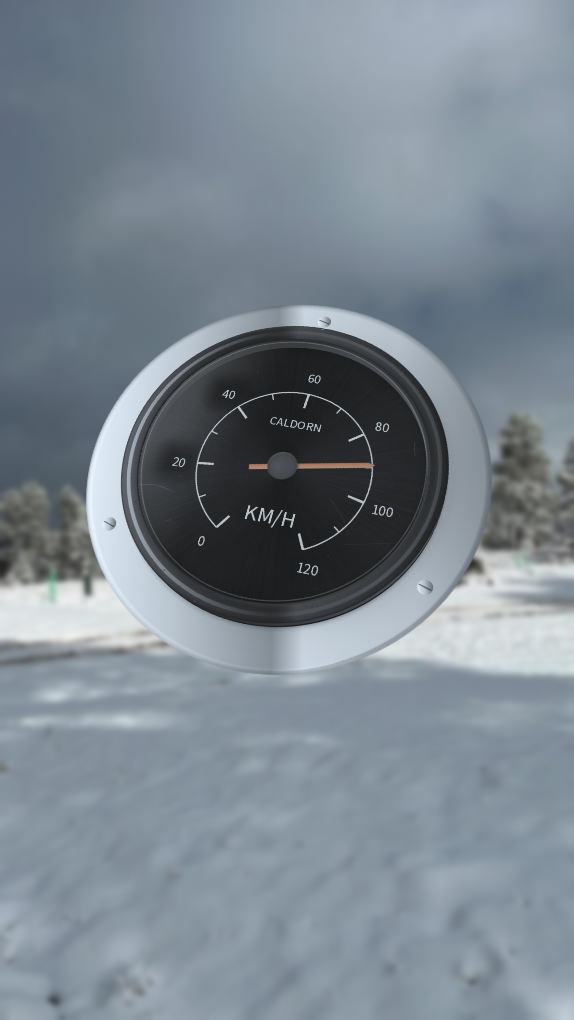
90 km/h
